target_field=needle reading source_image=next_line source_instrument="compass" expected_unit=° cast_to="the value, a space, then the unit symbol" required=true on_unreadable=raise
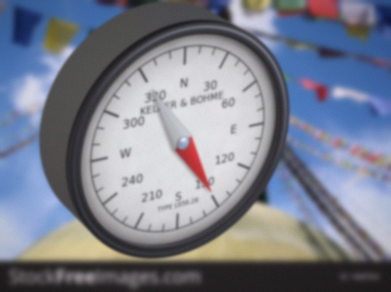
150 °
